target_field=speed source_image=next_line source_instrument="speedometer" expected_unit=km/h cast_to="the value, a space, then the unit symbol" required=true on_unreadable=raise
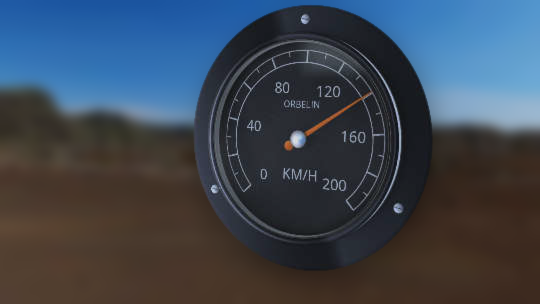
140 km/h
